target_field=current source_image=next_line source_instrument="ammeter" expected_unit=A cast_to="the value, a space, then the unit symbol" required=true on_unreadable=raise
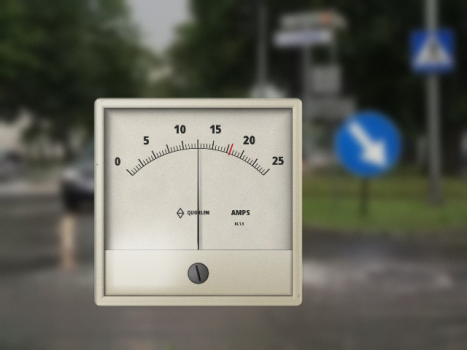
12.5 A
